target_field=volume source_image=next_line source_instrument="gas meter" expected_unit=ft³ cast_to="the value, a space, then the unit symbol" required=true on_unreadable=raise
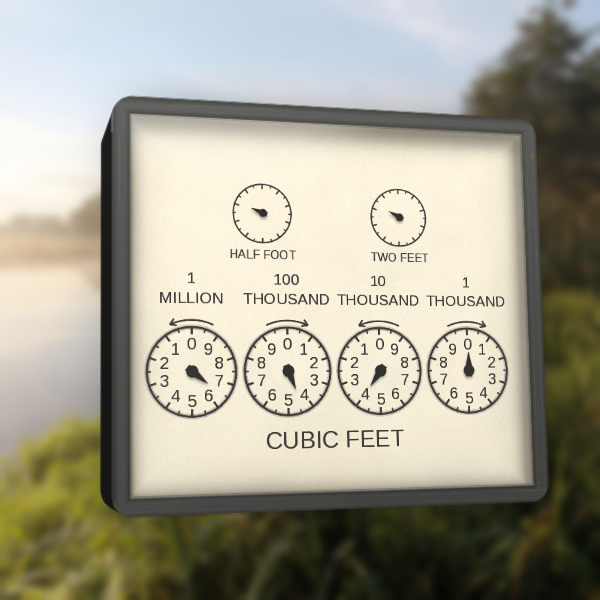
644000 ft³
